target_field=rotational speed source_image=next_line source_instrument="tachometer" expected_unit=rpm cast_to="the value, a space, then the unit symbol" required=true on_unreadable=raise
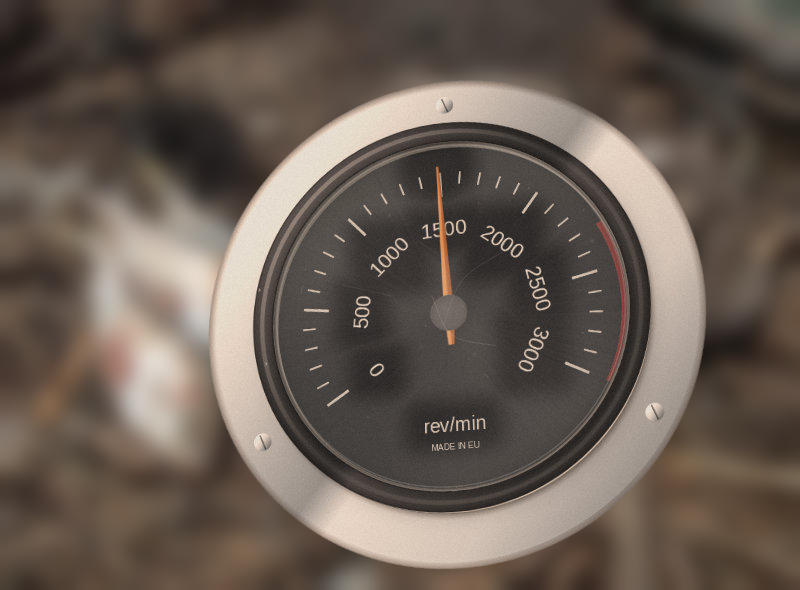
1500 rpm
